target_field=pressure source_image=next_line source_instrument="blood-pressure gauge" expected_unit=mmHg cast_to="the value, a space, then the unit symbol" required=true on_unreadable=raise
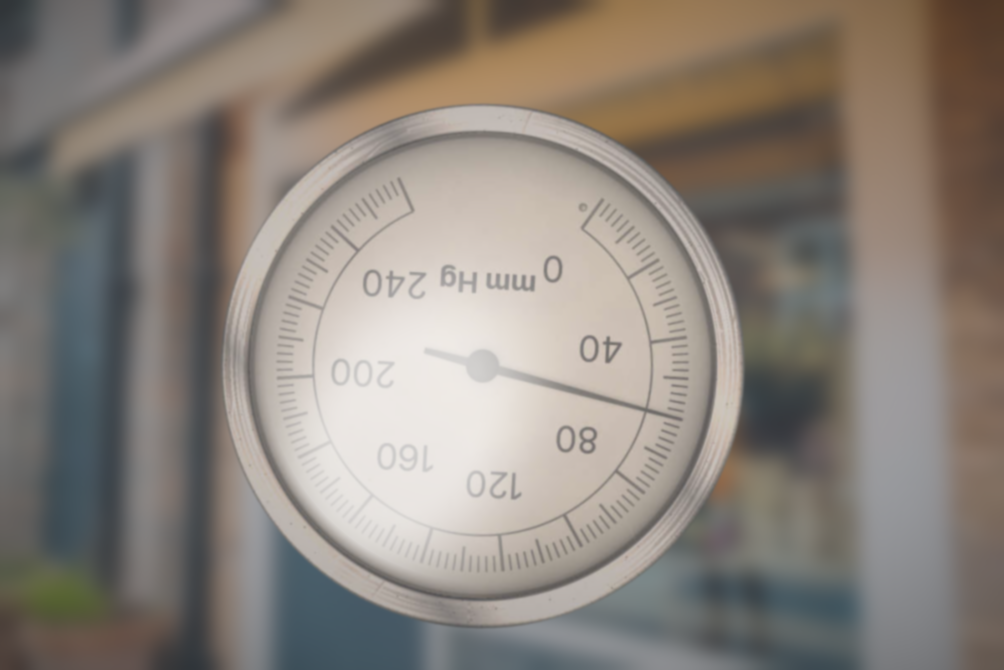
60 mmHg
